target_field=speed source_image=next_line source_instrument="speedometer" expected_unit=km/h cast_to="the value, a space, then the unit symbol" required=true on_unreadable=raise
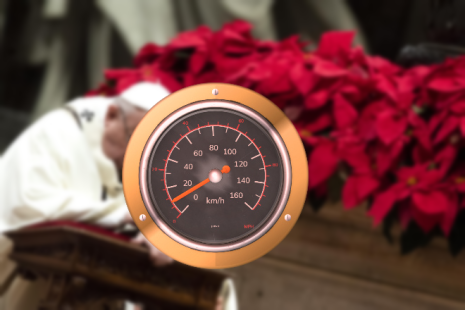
10 km/h
